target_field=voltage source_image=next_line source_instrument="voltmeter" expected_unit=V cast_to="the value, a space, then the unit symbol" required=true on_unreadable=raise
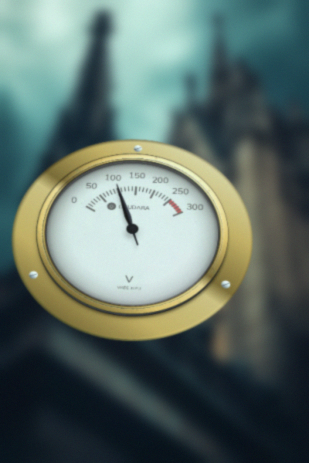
100 V
